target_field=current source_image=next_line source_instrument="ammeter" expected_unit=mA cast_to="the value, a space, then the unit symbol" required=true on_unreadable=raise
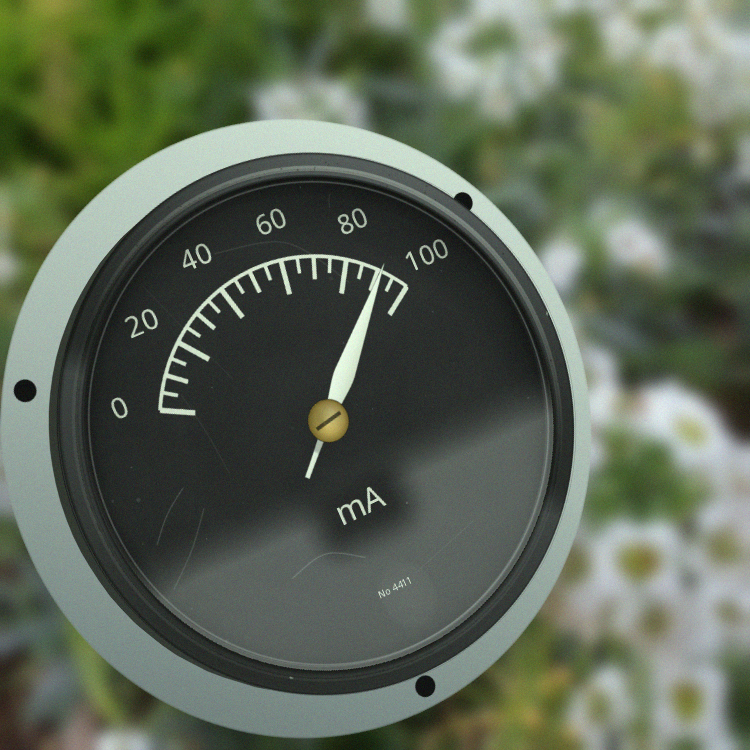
90 mA
